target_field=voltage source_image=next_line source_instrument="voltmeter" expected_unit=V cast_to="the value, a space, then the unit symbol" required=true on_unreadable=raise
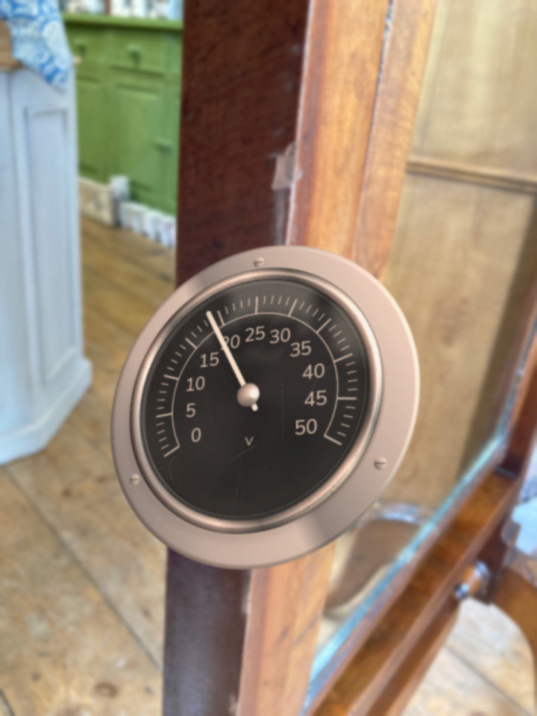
19 V
